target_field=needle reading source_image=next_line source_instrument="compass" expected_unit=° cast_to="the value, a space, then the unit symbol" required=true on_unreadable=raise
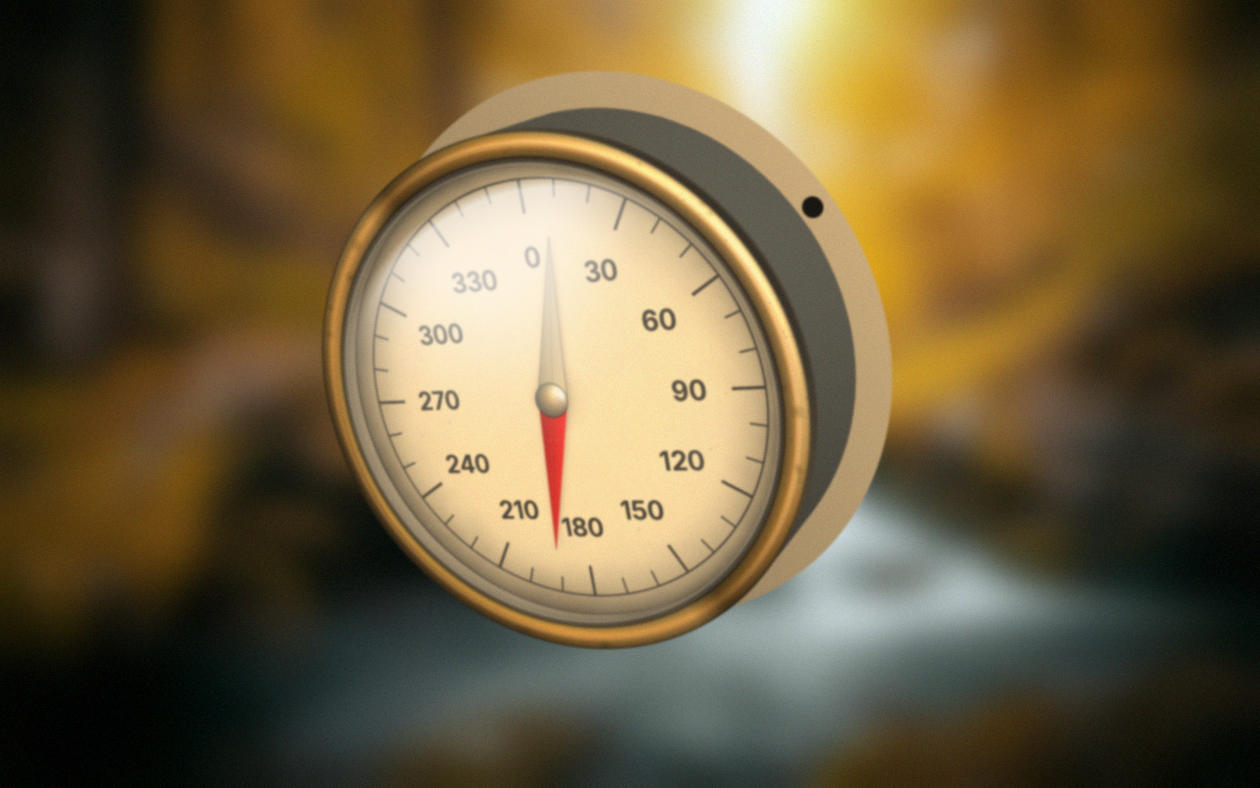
190 °
